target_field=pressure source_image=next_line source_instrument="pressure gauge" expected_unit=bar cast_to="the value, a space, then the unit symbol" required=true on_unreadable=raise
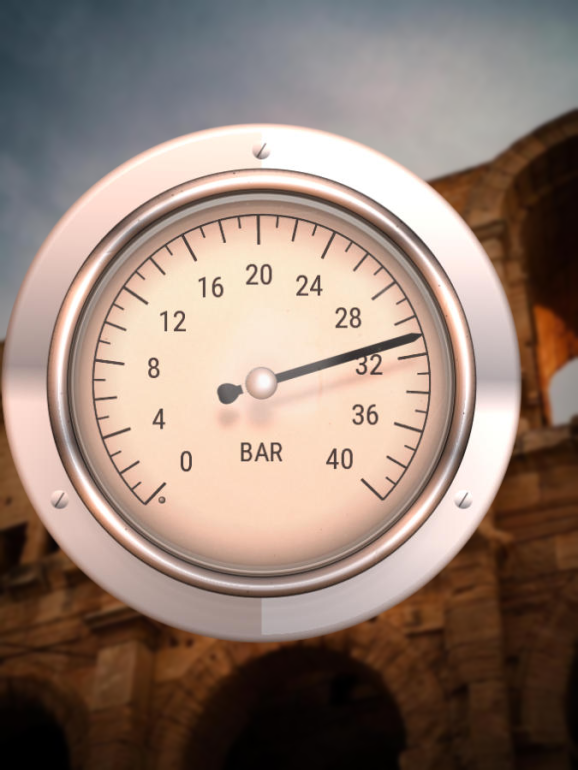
31 bar
